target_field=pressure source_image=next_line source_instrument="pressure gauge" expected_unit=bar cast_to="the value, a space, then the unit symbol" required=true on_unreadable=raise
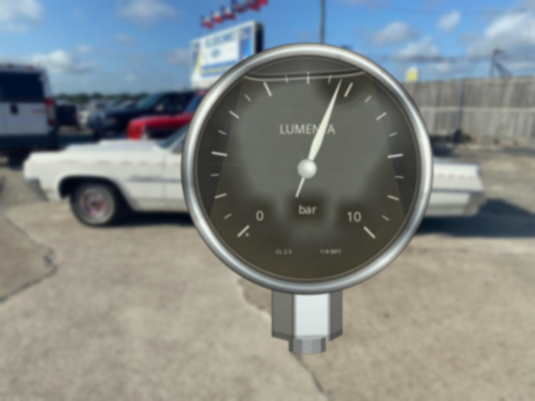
5.75 bar
